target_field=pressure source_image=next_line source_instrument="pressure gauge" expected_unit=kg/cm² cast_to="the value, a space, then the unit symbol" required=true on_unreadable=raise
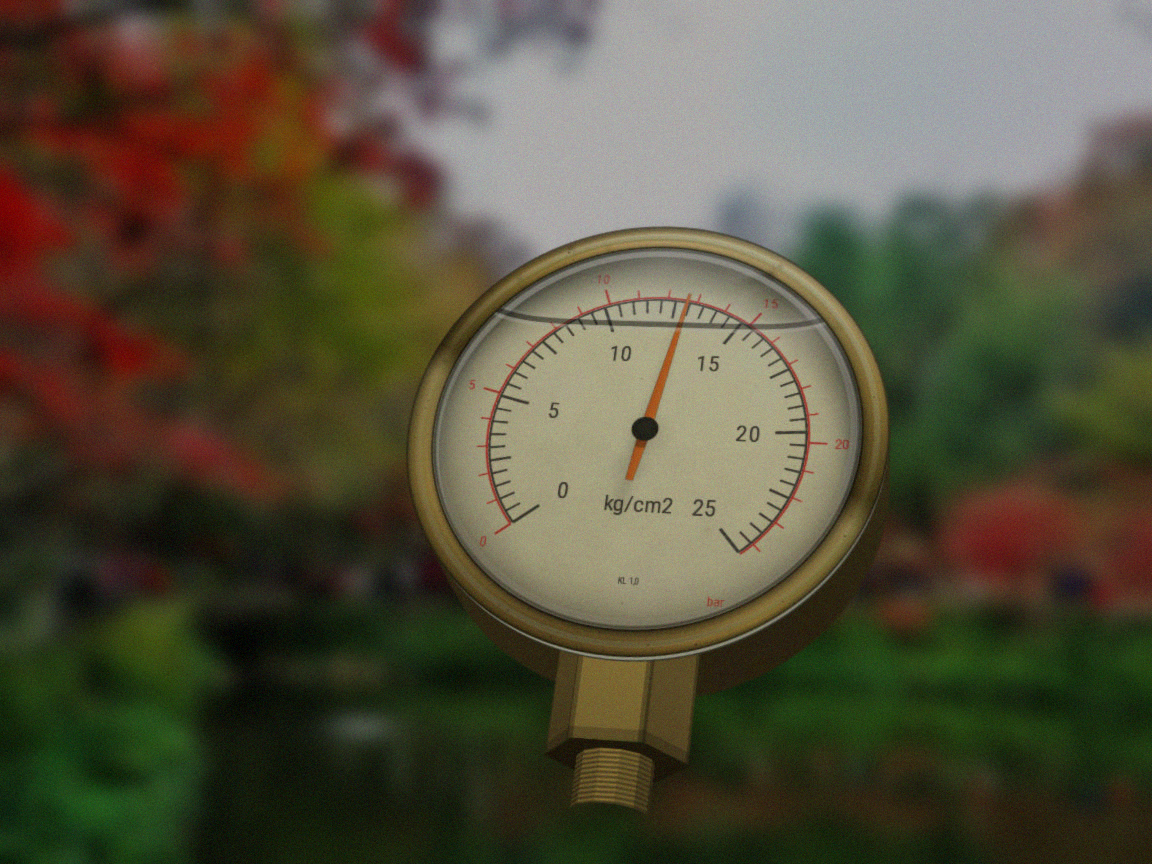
13 kg/cm²
